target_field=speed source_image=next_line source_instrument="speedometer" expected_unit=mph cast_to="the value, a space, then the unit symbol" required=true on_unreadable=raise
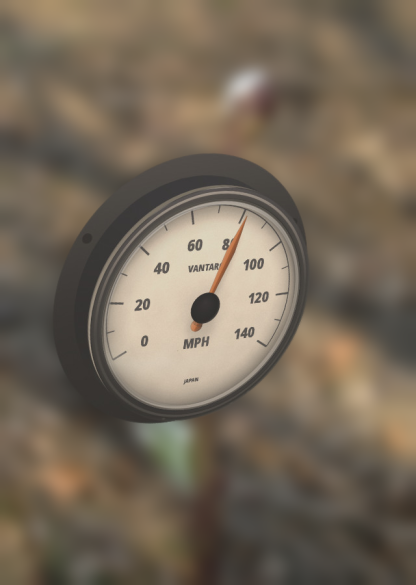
80 mph
